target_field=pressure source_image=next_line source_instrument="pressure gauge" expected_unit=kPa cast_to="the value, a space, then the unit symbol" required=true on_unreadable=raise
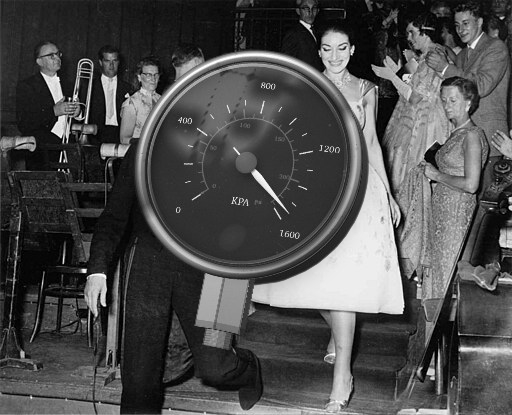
1550 kPa
